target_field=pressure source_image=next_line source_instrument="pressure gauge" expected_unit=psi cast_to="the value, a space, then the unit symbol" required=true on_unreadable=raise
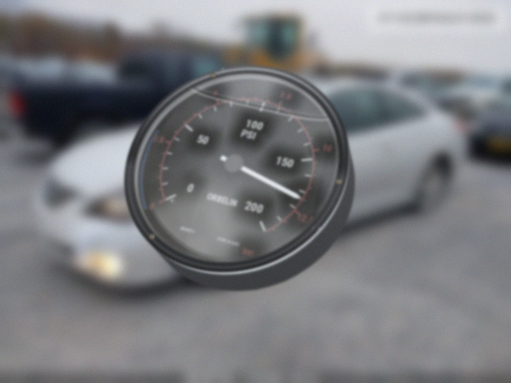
175 psi
